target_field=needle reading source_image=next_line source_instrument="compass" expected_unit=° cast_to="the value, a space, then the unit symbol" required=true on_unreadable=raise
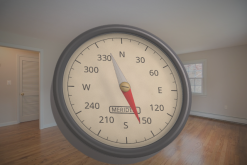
160 °
